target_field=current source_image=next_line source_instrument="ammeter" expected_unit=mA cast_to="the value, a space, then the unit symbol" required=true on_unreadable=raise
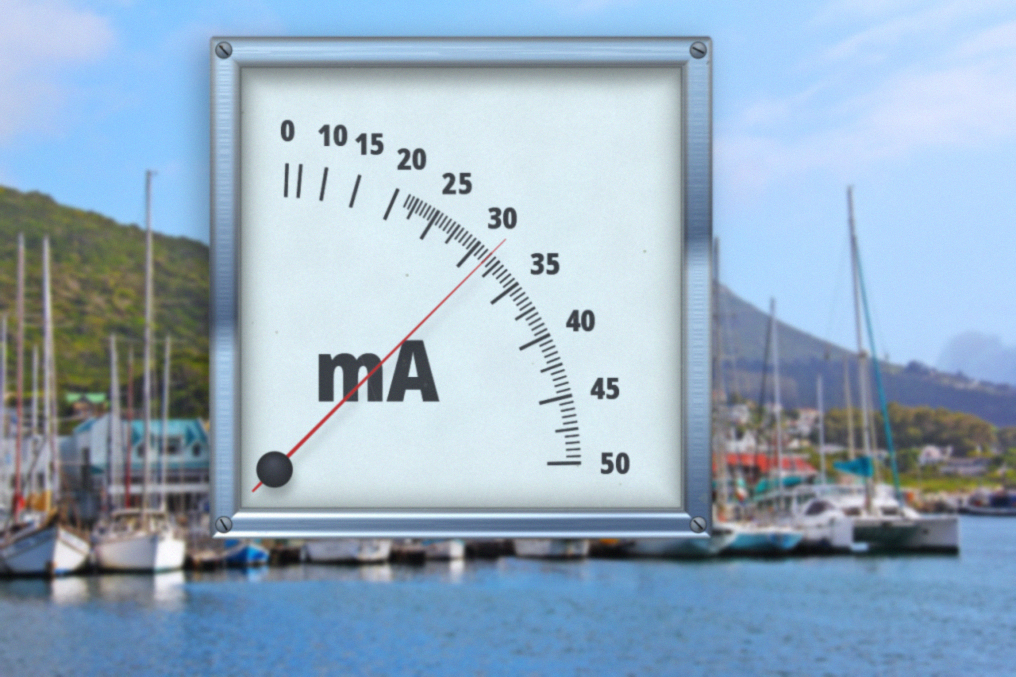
31.5 mA
